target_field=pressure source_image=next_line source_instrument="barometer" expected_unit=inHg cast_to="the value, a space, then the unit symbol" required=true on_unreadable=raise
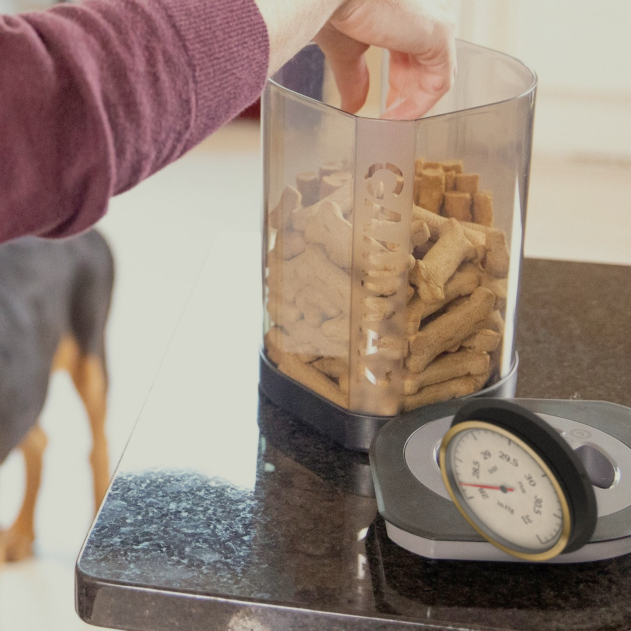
28.2 inHg
